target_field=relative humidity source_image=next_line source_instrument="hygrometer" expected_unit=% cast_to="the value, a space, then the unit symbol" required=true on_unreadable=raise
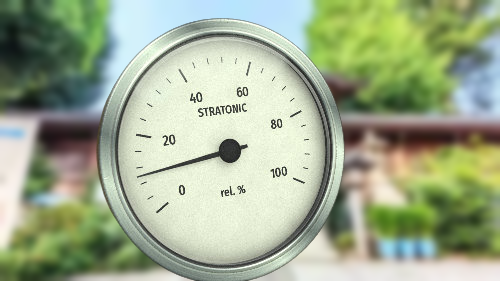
10 %
